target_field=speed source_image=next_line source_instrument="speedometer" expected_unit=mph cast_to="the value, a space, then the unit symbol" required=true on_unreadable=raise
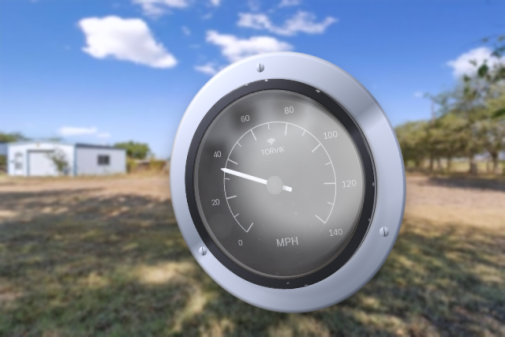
35 mph
